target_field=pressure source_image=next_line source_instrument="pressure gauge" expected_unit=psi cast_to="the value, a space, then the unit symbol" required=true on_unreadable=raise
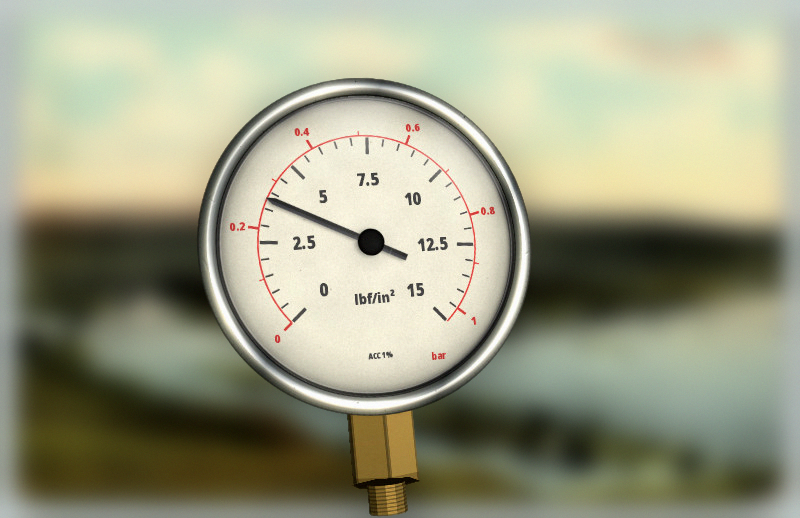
3.75 psi
